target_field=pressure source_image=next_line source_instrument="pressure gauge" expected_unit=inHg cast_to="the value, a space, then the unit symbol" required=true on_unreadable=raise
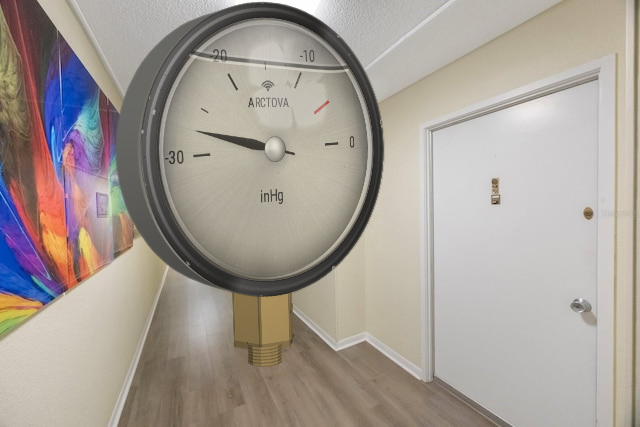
-27.5 inHg
